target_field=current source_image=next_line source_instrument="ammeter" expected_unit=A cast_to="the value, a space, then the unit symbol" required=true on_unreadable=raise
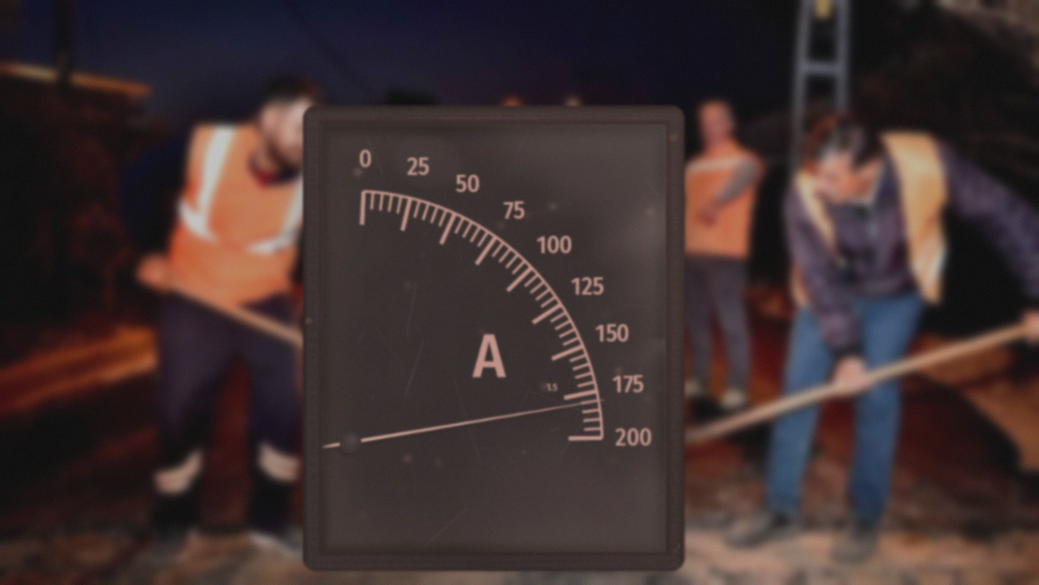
180 A
